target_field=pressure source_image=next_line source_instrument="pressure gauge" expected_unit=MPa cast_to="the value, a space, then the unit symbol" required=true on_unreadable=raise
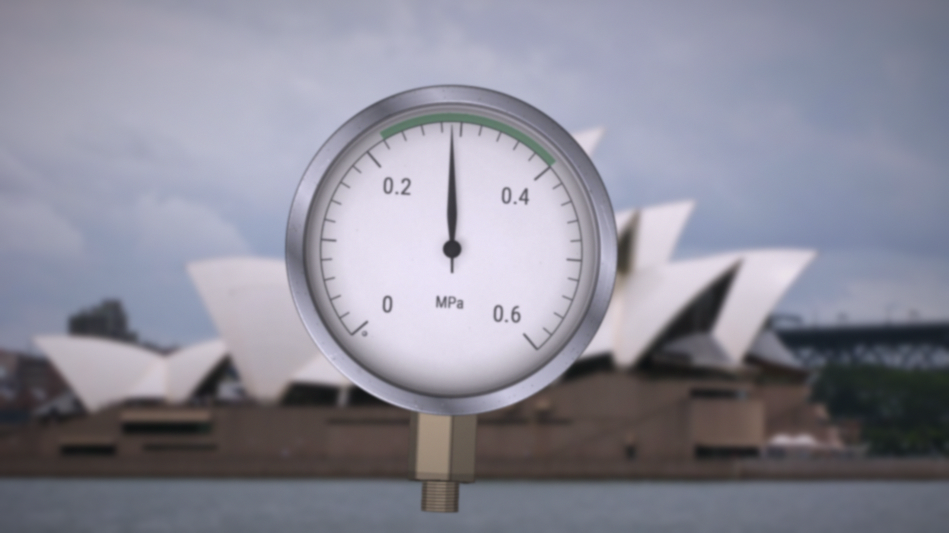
0.29 MPa
